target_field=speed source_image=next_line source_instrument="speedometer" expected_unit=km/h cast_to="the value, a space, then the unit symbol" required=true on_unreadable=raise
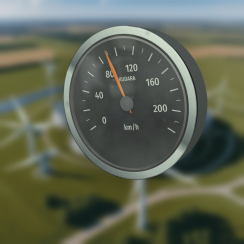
90 km/h
